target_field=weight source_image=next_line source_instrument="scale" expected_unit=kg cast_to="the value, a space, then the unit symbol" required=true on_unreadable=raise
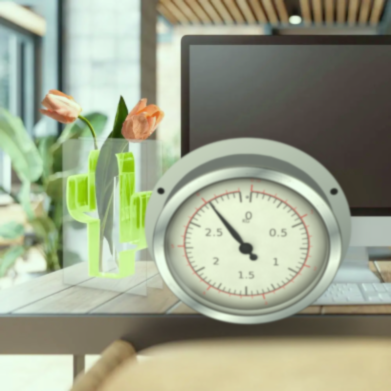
2.75 kg
